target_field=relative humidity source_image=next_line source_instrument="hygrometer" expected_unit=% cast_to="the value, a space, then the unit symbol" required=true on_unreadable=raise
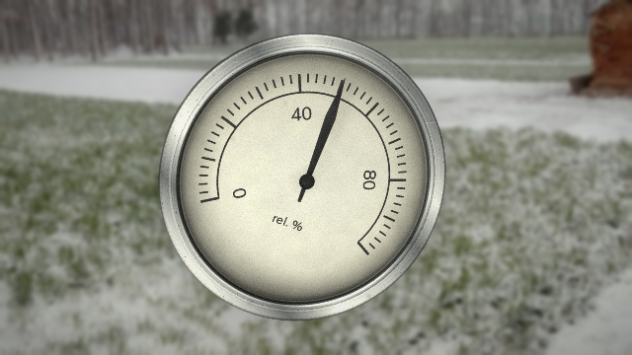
50 %
